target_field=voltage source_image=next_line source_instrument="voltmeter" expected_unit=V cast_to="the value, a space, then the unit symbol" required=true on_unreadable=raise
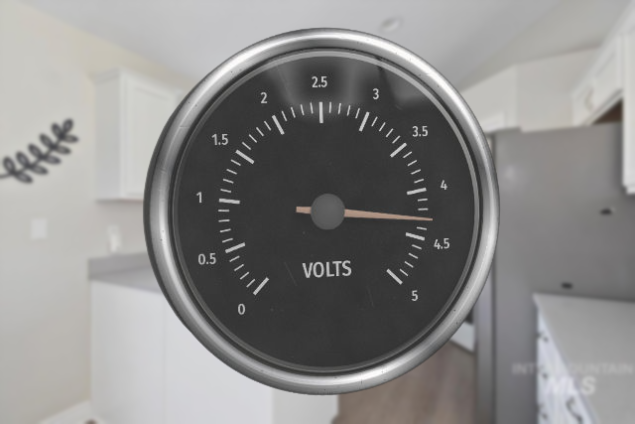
4.3 V
